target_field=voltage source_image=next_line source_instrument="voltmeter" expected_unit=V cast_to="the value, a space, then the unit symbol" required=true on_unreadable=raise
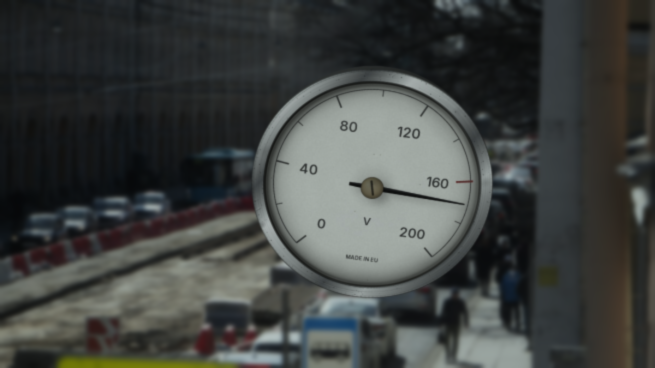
170 V
